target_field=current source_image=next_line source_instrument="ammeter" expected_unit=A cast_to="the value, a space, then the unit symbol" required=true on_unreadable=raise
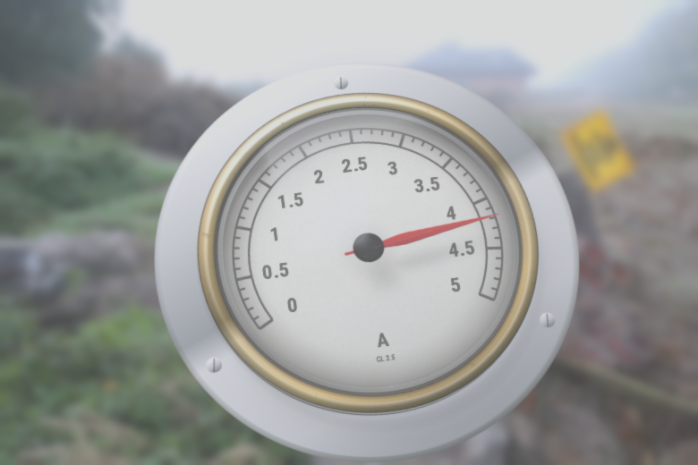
4.2 A
